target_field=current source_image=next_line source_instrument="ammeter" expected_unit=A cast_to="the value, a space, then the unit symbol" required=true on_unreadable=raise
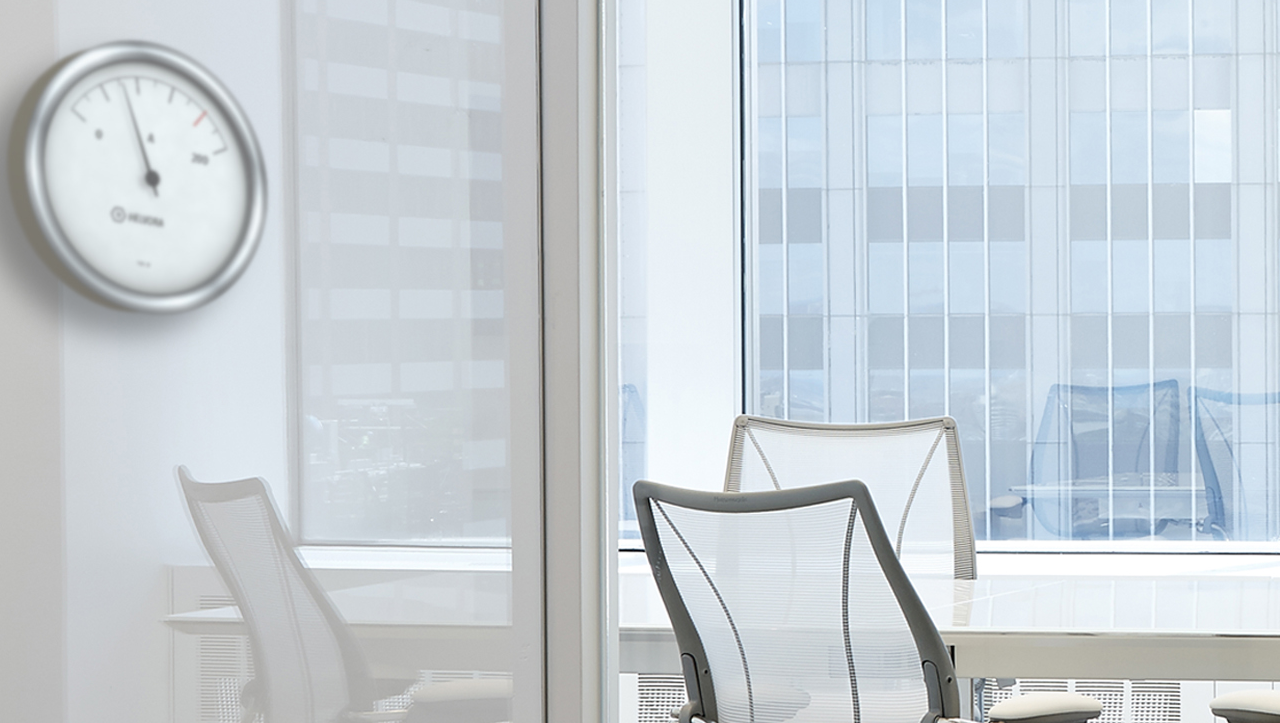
60 A
